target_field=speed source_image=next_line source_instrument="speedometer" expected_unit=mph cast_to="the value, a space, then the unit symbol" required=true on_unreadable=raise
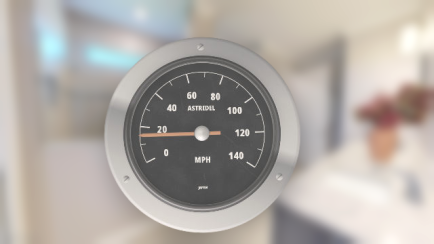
15 mph
